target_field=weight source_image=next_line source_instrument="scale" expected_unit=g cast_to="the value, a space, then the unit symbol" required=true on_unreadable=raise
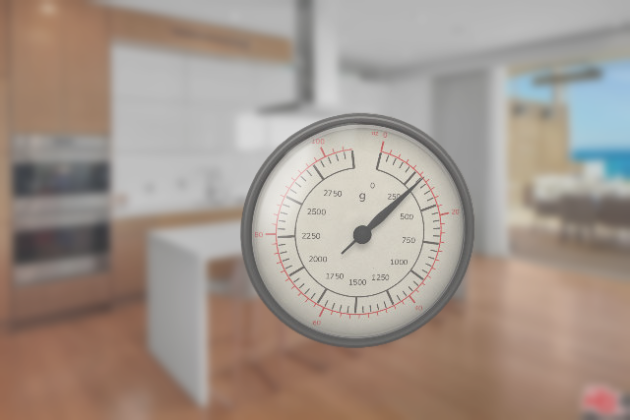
300 g
